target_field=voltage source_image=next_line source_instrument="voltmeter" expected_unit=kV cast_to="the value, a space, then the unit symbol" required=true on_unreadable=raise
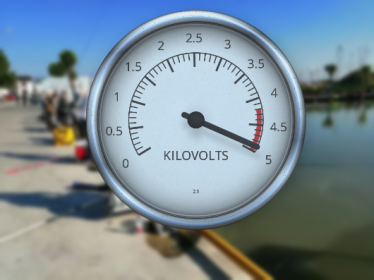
4.9 kV
